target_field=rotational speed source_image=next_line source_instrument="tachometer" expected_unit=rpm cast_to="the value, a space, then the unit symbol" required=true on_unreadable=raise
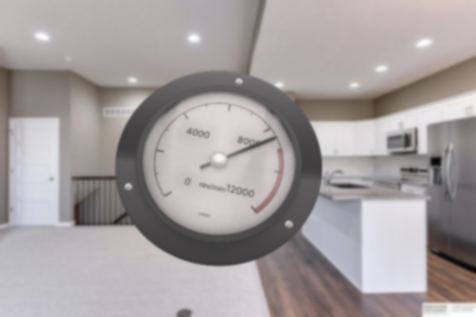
8500 rpm
